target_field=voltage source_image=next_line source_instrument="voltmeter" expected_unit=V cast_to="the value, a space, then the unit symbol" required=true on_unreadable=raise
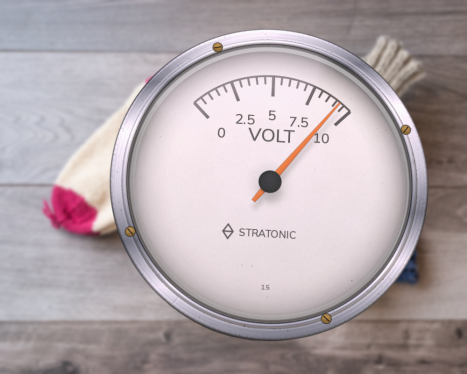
9.25 V
